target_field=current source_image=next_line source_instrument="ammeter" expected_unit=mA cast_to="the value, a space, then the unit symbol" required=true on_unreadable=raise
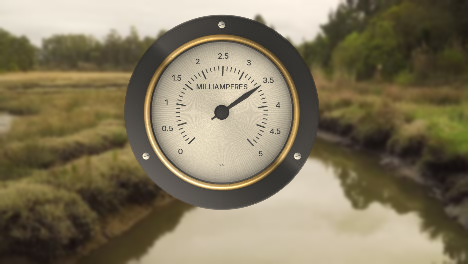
3.5 mA
